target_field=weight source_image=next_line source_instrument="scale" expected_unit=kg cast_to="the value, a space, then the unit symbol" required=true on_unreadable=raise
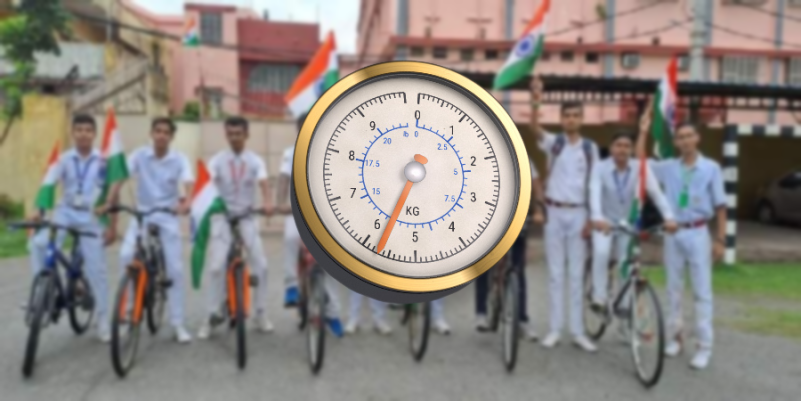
5.7 kg
